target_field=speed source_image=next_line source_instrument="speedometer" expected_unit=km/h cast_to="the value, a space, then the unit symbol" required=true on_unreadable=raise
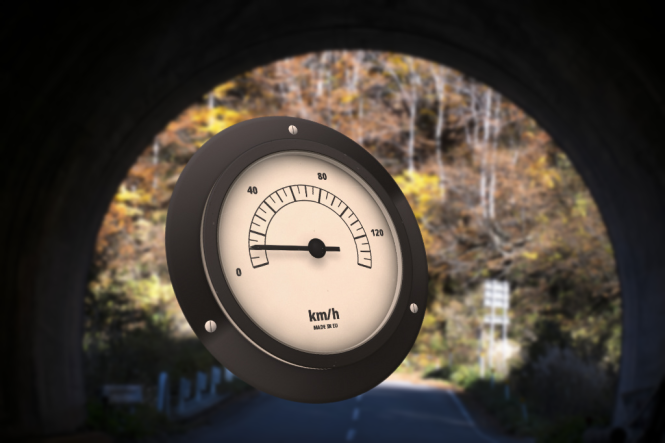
10 km/h
